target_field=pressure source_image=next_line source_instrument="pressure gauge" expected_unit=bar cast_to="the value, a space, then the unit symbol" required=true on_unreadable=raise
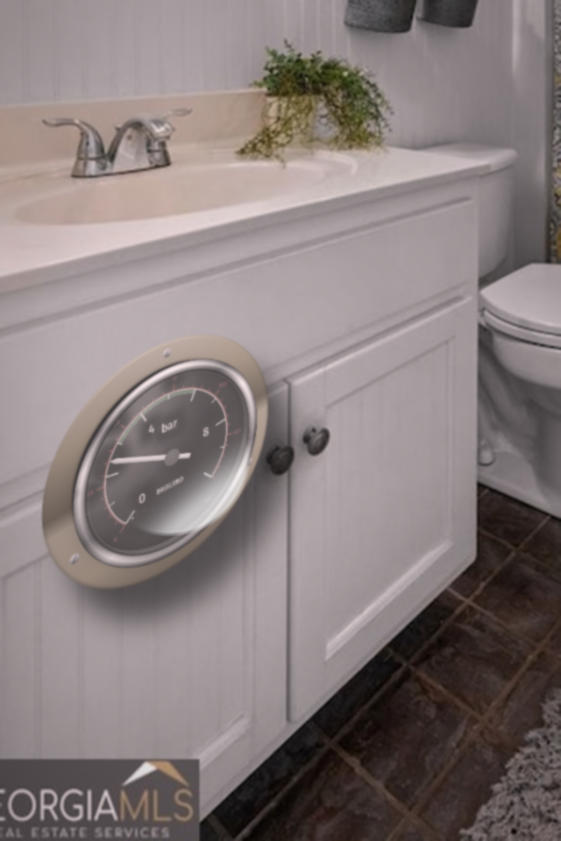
2.5 bar
